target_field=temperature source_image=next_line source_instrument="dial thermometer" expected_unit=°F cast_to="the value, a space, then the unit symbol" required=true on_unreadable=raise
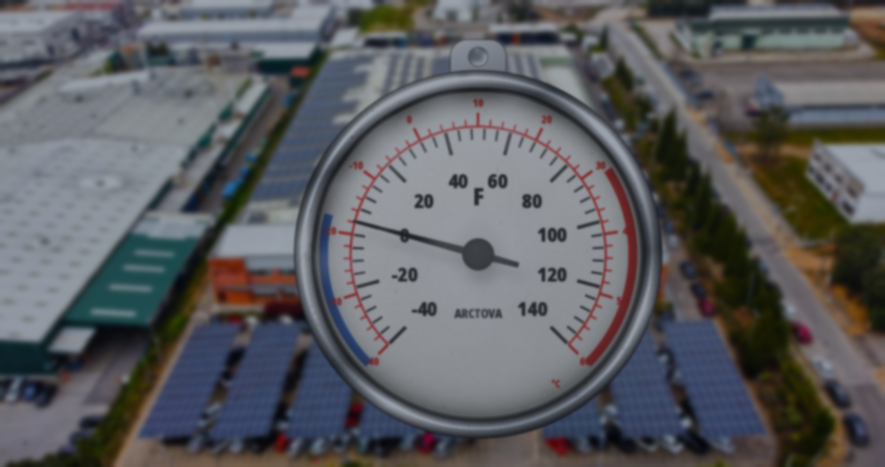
0 °F
